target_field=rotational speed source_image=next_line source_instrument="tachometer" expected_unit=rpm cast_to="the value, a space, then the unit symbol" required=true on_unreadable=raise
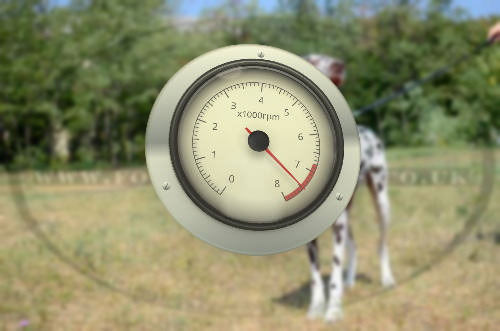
7500 rpm
